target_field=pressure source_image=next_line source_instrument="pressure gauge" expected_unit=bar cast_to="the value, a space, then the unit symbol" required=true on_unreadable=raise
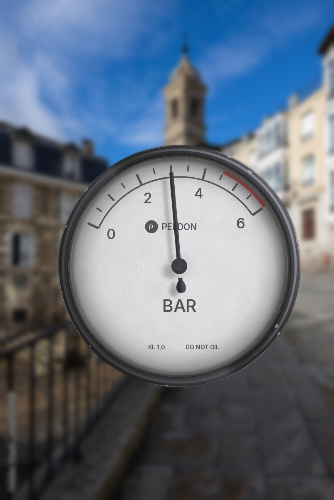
3 bar
